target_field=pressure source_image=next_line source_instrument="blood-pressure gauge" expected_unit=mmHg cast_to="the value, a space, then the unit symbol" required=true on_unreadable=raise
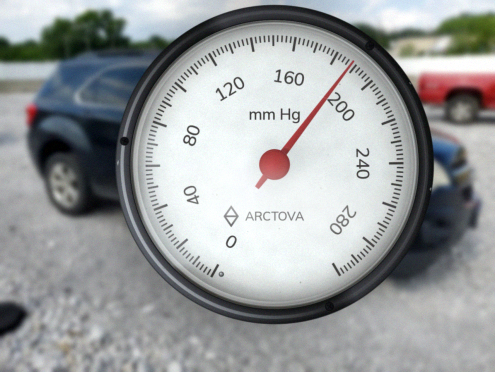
188 mmHg
